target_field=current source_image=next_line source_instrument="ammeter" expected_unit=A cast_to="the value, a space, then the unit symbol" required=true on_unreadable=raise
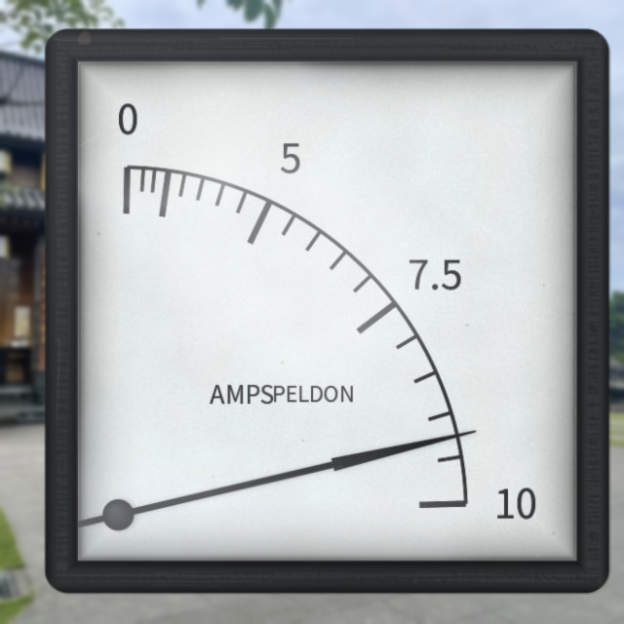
9.25 A
